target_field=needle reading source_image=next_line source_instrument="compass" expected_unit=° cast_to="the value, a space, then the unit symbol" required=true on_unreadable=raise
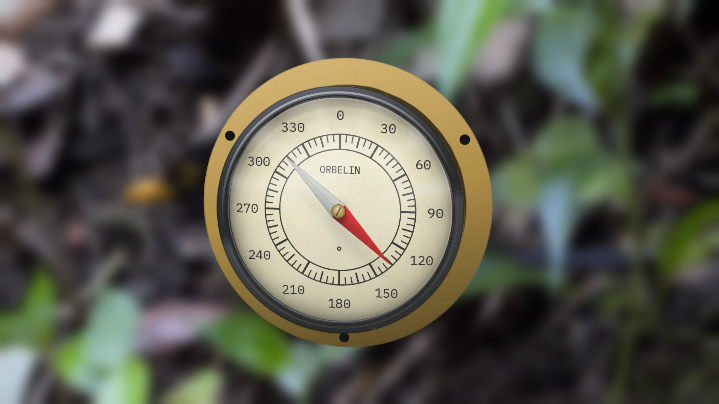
135 °
